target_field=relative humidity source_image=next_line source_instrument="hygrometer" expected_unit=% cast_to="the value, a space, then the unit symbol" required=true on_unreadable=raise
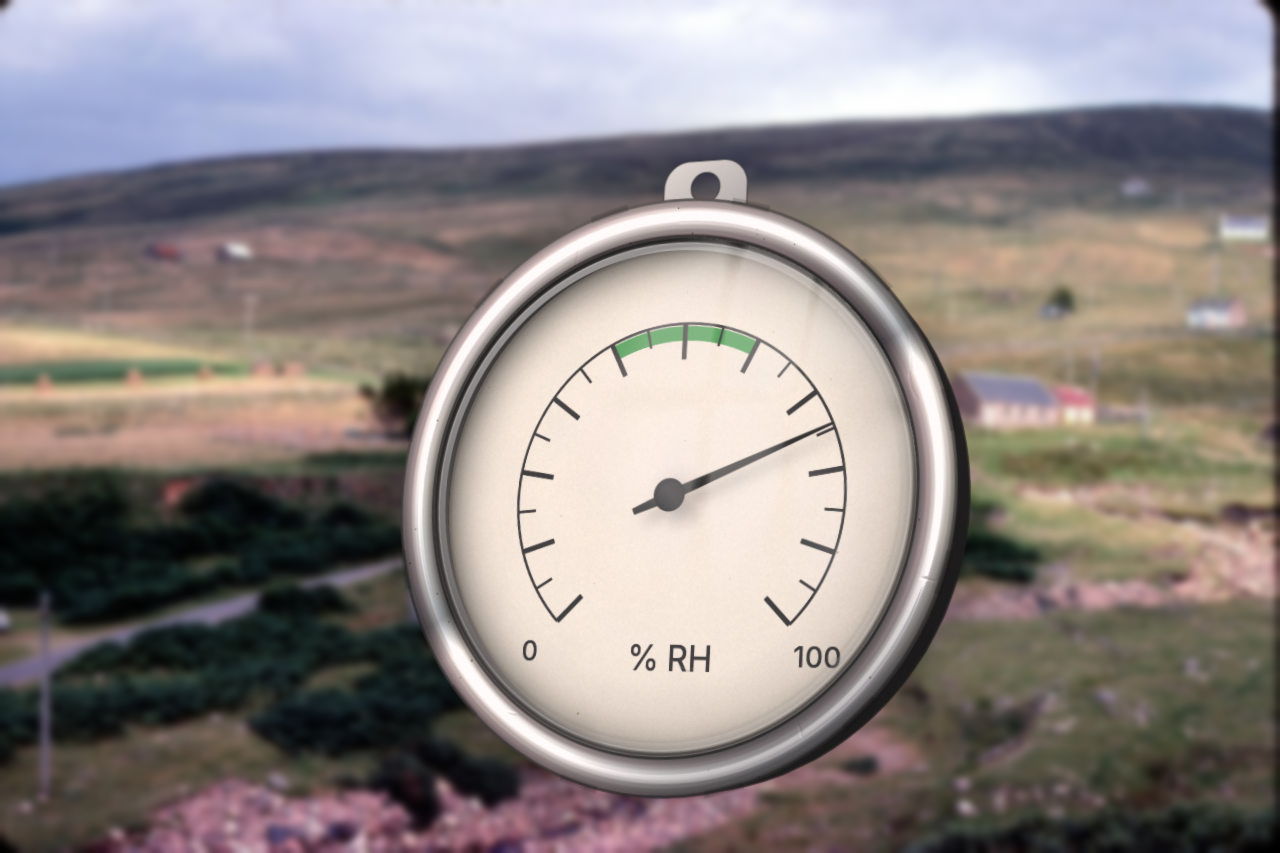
75 %
